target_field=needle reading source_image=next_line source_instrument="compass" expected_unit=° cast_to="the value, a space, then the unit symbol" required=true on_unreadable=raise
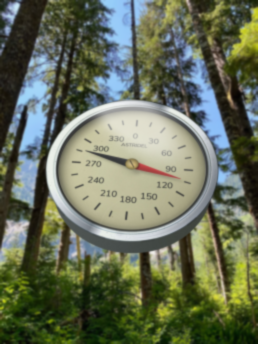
105 °
